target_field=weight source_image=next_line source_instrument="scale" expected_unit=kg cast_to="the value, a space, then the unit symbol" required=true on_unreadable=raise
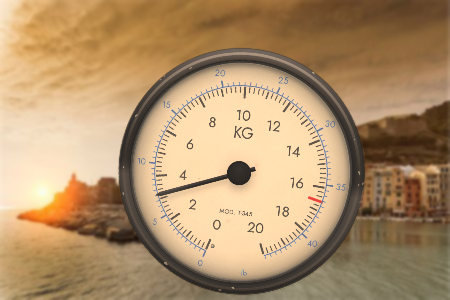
3.2 kg
